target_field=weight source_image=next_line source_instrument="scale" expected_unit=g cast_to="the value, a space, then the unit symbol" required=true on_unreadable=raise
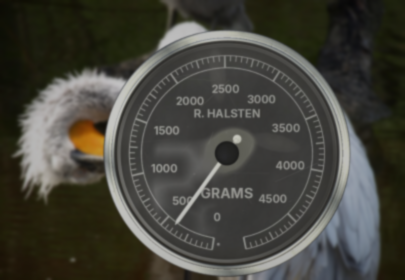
400 g
